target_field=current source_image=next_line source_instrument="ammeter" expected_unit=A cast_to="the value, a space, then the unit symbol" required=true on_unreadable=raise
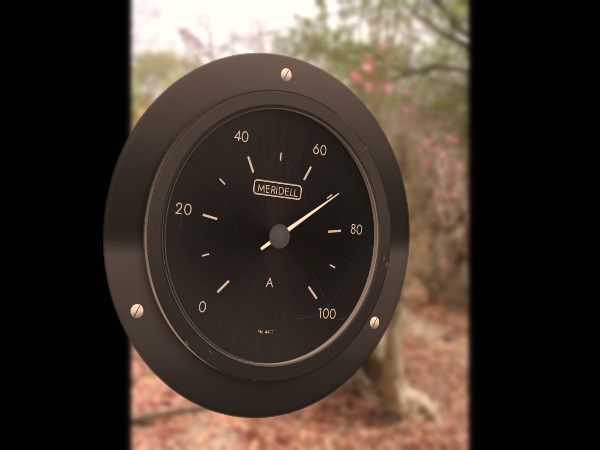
70 A
